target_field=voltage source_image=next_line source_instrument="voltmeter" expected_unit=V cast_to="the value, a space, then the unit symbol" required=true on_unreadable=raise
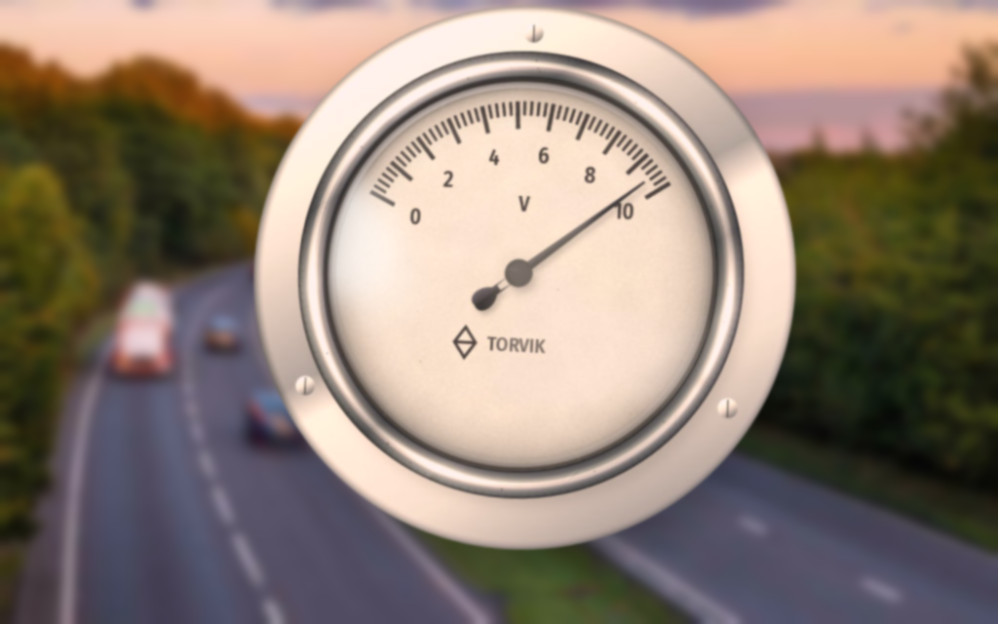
9.6 V
